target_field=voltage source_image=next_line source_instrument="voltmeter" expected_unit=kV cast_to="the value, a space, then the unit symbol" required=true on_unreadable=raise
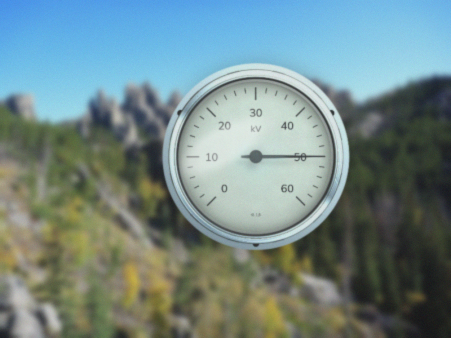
50 kV
